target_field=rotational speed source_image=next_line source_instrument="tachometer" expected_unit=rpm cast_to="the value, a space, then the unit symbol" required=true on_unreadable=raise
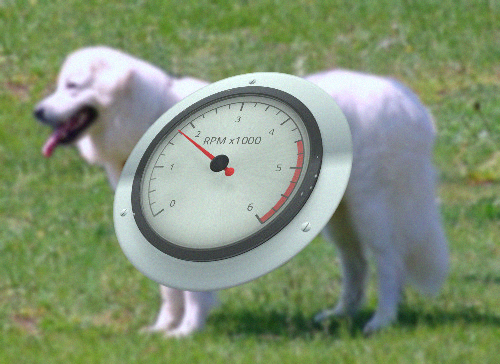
1750 rpm
